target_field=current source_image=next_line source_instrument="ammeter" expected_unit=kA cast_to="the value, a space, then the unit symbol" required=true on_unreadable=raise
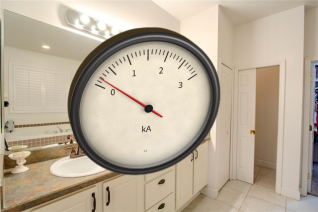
0.2 kA
